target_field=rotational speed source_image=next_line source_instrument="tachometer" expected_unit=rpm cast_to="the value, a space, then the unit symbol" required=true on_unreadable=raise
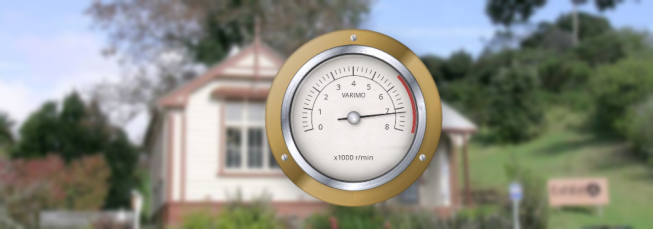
7200 rpm
